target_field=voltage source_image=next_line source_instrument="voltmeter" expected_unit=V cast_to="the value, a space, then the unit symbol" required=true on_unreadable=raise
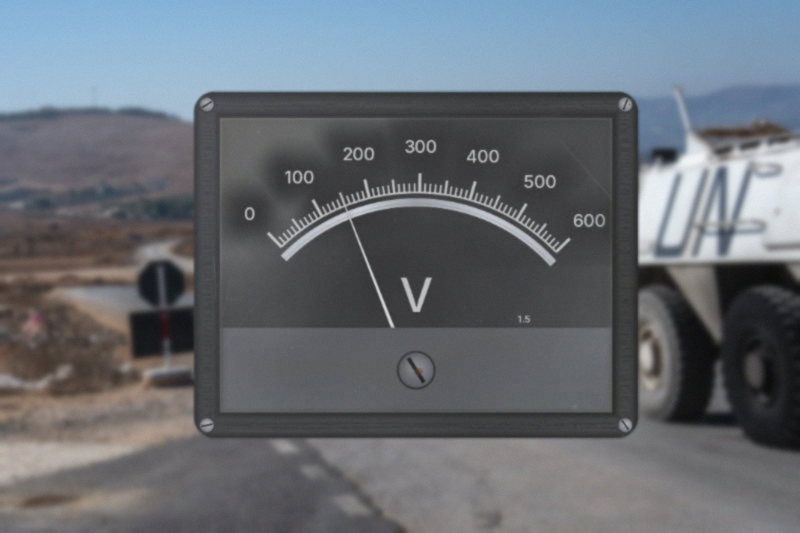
150 V
